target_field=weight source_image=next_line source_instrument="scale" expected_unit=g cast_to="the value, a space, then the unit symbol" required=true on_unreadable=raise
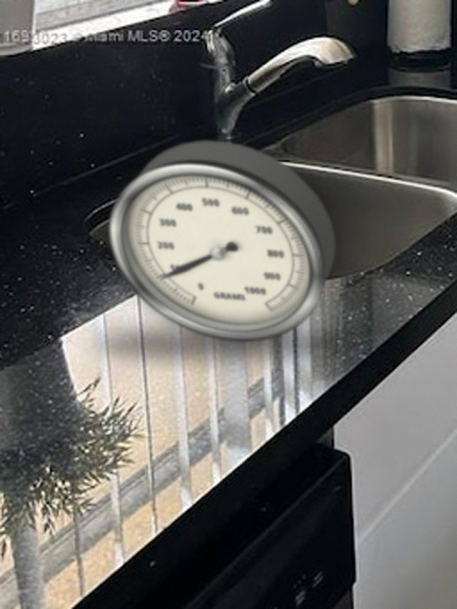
100 g
